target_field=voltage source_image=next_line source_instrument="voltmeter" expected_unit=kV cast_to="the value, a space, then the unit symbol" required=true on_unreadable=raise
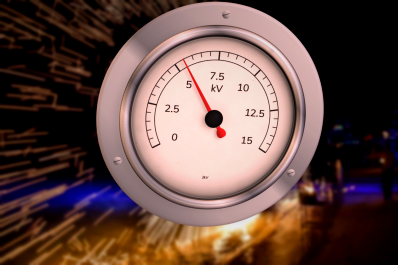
5.5 kV
